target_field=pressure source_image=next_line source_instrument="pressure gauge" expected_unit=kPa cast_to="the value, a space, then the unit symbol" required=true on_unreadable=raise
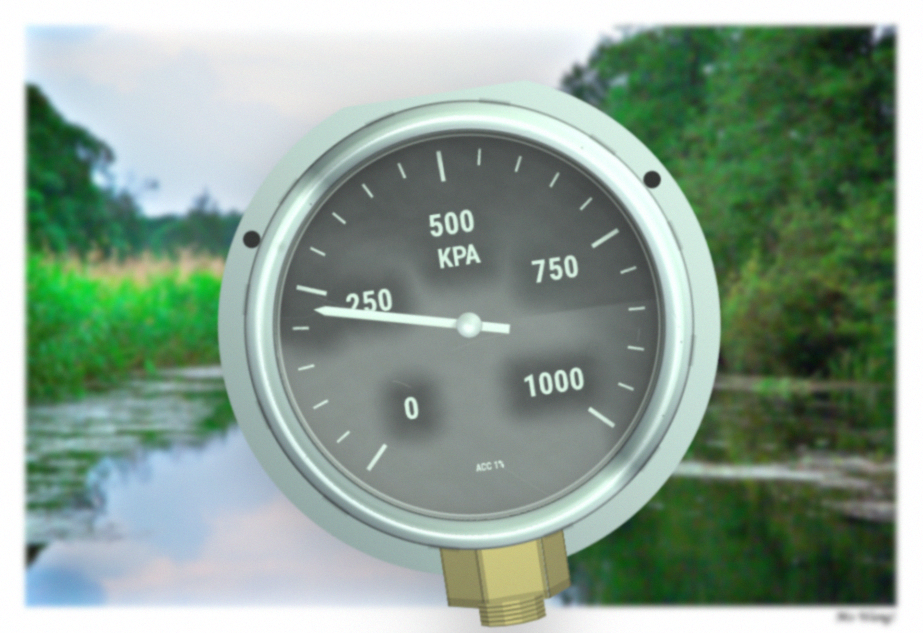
225 kPa
